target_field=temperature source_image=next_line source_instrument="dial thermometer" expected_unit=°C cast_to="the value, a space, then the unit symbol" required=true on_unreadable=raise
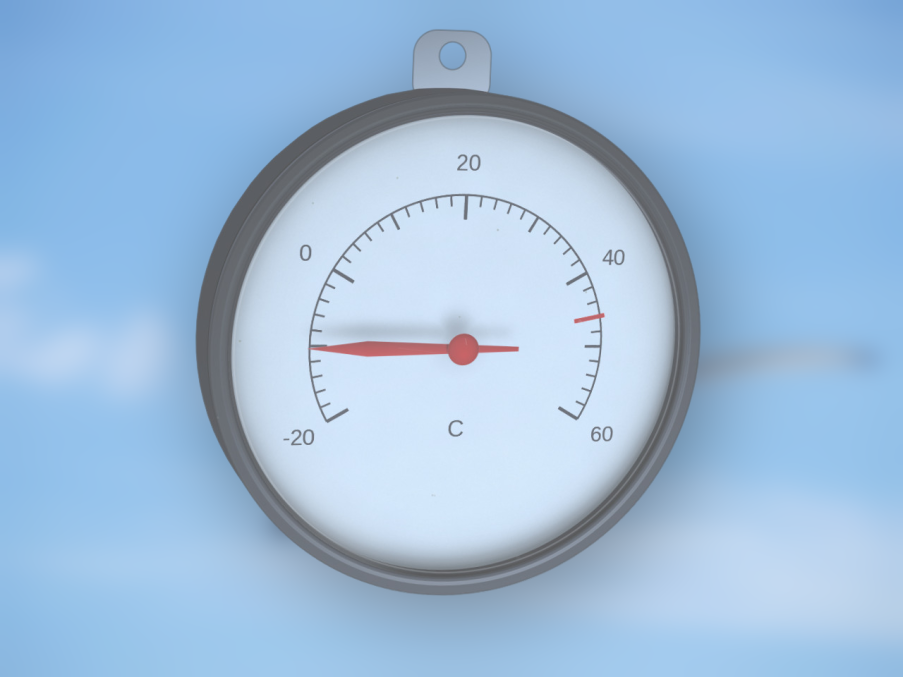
-10 °C
